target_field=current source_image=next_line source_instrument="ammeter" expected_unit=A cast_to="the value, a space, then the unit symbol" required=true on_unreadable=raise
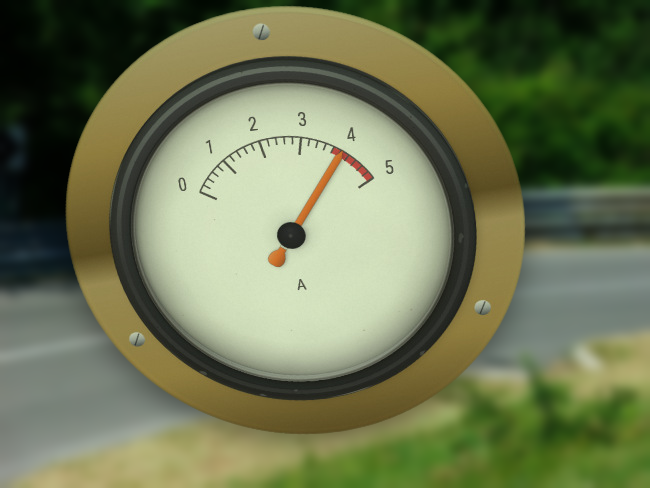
4 A
